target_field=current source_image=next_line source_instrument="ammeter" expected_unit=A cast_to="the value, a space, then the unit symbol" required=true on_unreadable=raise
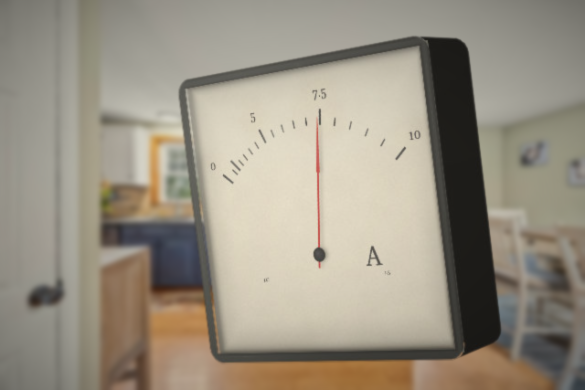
7.5 A
